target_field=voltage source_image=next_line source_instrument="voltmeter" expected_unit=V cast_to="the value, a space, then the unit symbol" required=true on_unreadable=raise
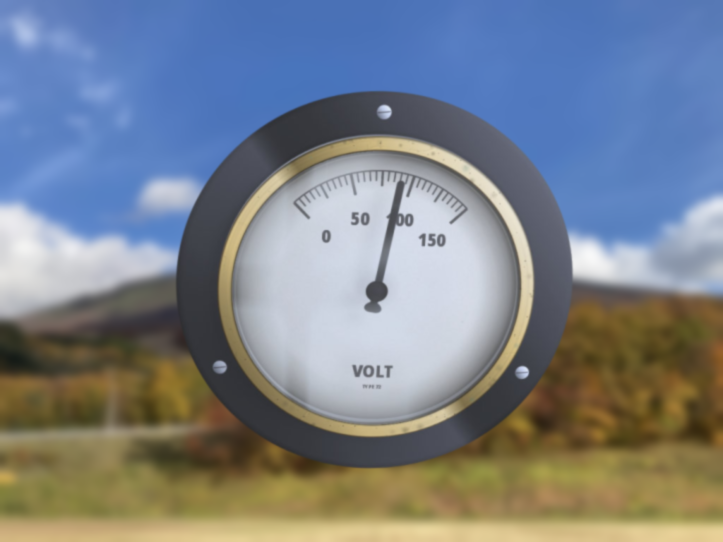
90 V
